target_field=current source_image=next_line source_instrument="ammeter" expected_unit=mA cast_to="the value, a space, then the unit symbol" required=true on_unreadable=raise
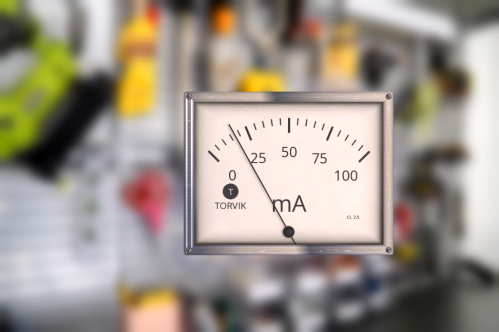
17.5 mA
